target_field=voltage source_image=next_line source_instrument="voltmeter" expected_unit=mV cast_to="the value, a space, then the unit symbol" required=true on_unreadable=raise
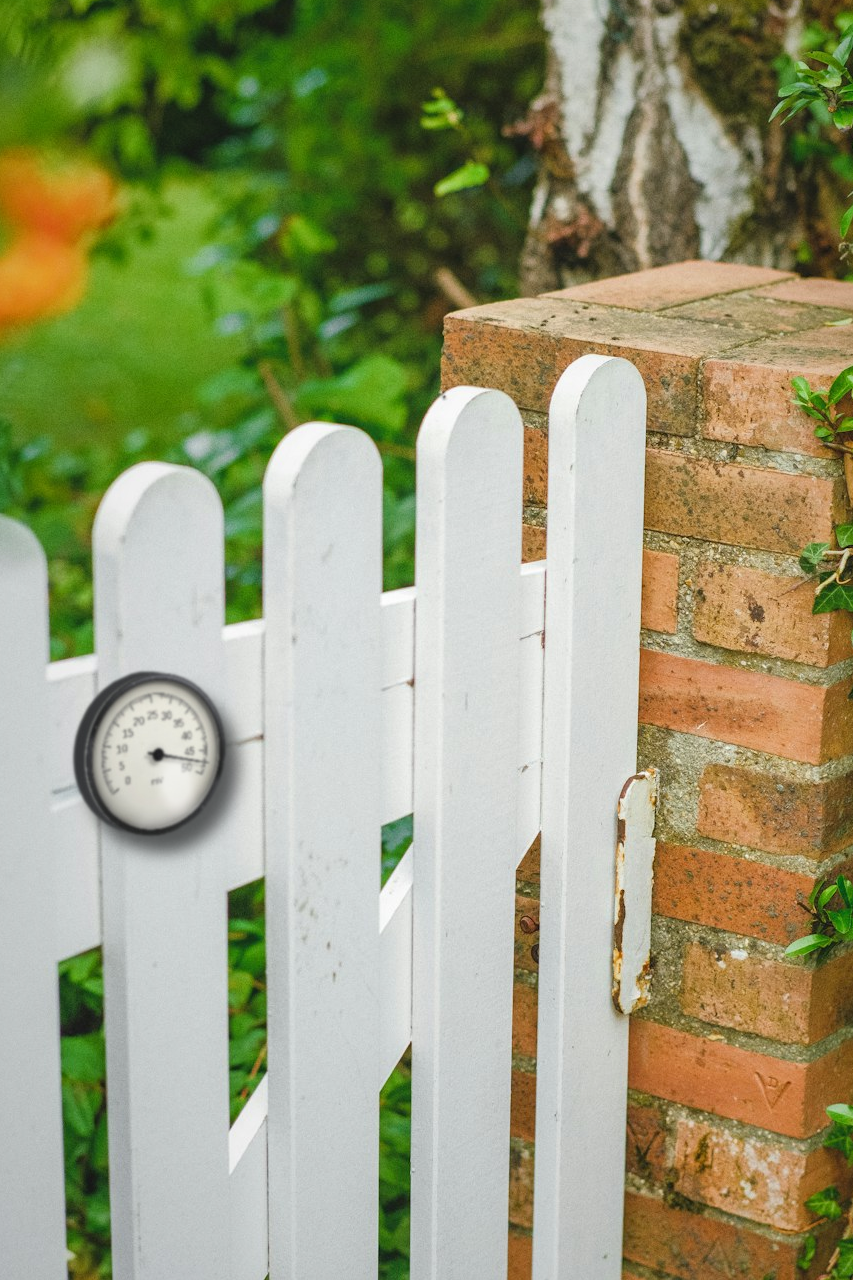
47.5 mV
